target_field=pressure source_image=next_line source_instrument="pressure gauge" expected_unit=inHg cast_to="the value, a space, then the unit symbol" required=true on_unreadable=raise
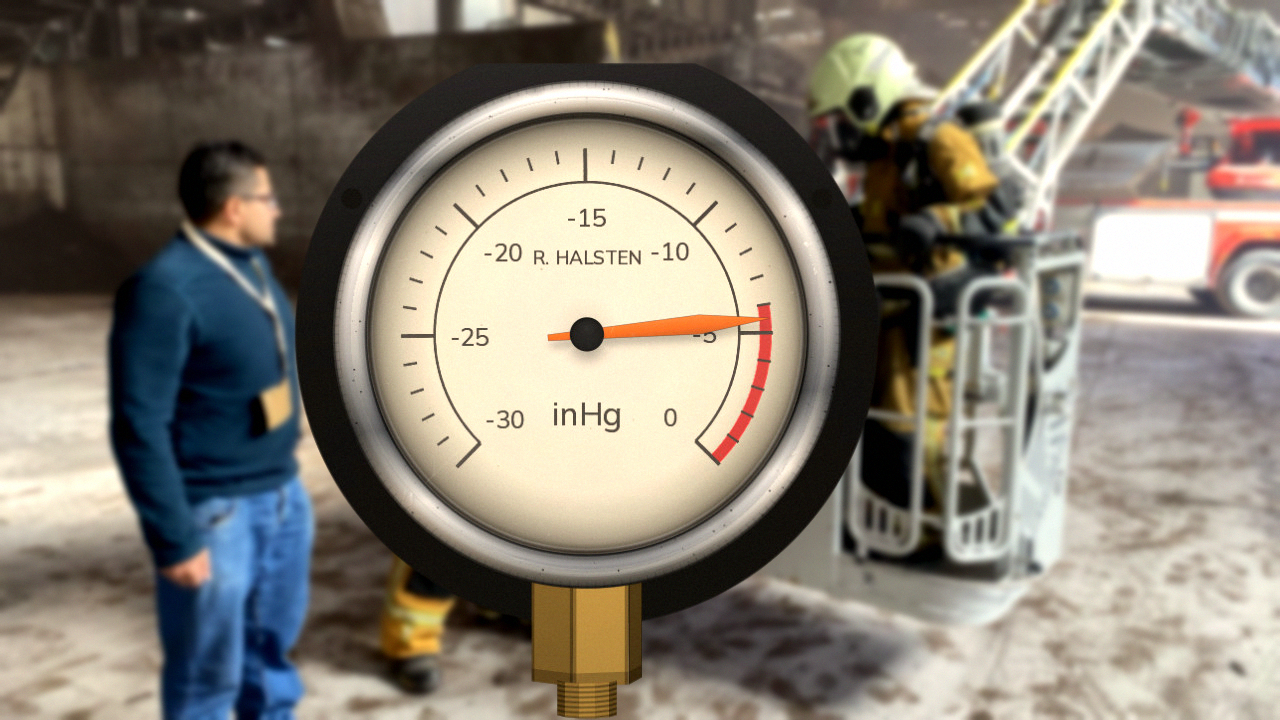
-5.5 inHg
